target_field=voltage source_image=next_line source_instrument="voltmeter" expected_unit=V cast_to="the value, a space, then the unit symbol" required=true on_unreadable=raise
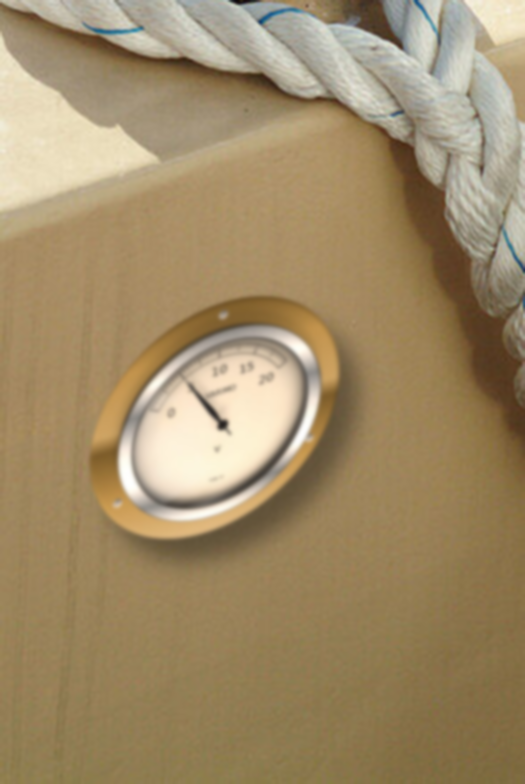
5 V
